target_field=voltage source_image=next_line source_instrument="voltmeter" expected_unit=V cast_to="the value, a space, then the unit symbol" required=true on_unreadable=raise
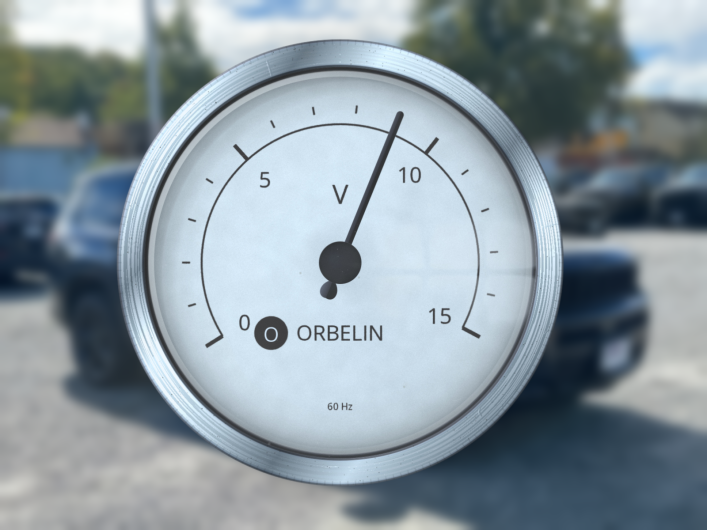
9 V
